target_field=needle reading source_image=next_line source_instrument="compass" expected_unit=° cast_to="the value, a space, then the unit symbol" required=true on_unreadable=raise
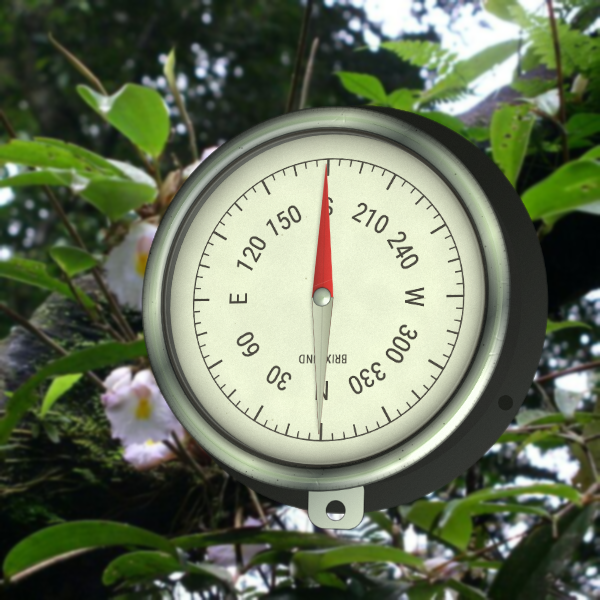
180 °
